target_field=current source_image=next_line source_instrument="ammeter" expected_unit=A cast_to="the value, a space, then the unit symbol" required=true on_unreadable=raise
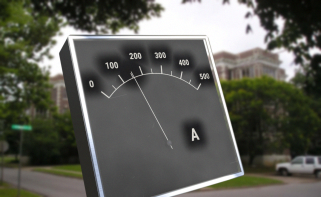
150 A
